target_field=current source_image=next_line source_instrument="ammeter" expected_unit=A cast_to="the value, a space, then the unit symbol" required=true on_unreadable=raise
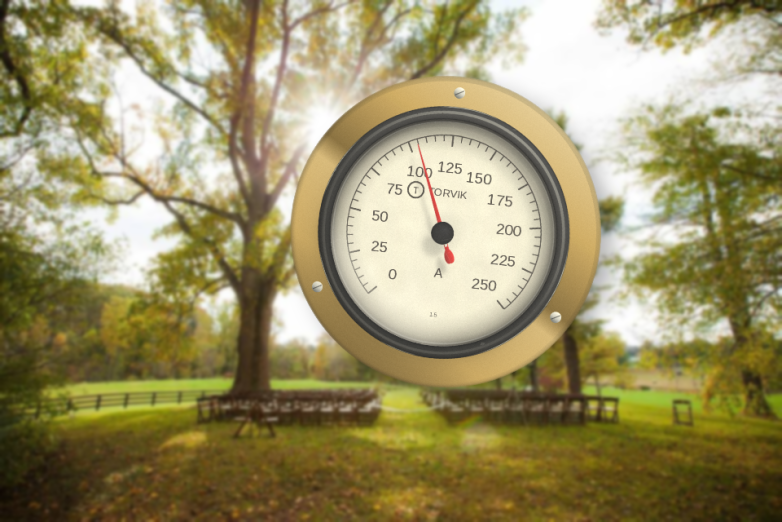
105 A
